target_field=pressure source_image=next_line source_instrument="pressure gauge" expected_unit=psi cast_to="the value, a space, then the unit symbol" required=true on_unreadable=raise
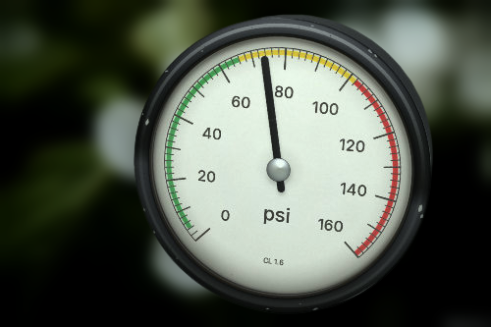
74 psi
